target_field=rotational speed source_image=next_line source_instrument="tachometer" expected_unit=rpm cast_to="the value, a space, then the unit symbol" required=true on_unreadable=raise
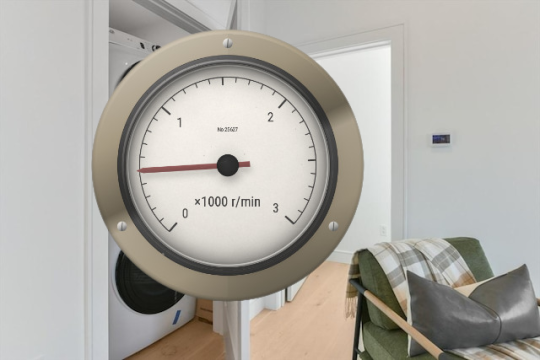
500 rpm
